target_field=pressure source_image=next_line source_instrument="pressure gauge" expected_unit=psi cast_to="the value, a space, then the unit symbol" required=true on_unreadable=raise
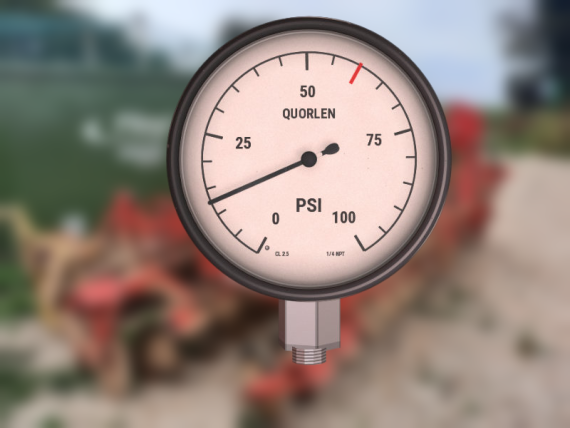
12.5 psi
